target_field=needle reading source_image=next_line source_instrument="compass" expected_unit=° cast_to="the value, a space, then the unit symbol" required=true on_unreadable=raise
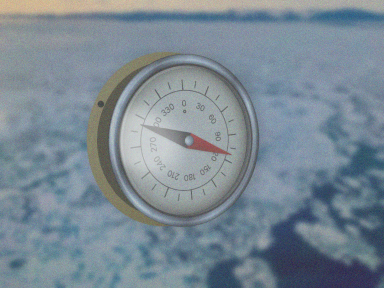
112.5 °
